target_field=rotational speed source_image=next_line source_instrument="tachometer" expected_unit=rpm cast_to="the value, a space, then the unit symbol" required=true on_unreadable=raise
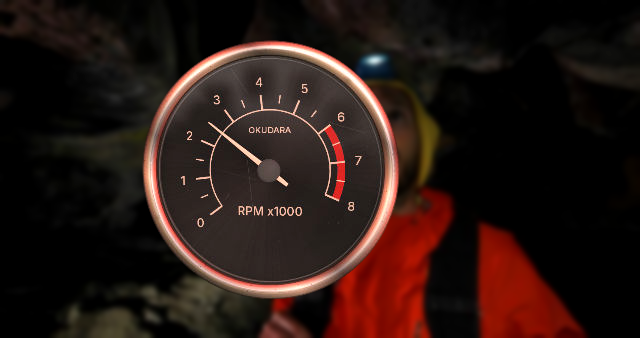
2500 rpm
